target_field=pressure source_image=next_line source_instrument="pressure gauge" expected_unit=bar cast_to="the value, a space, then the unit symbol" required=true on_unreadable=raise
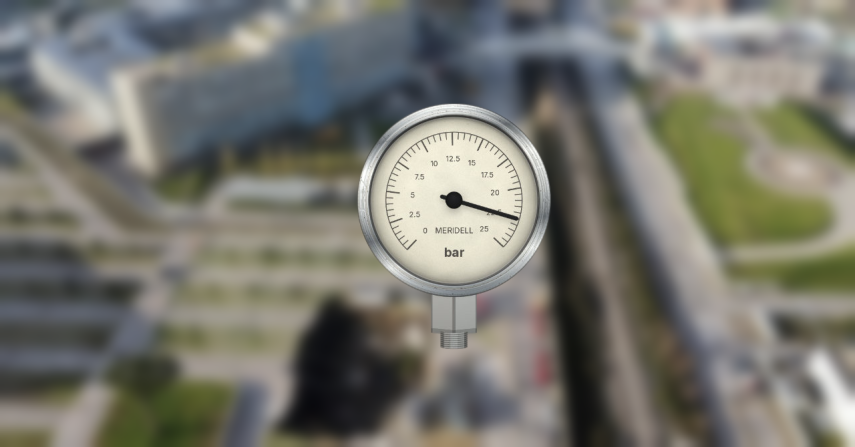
22.5 bar
